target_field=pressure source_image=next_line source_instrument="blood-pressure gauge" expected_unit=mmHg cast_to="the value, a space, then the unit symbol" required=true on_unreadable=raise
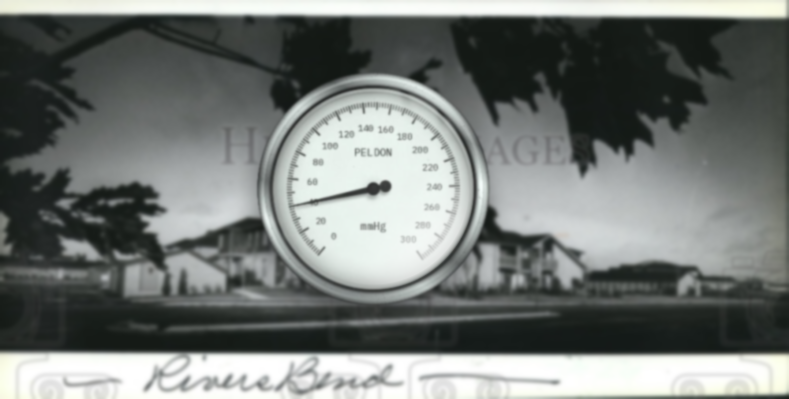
40 mmHg
